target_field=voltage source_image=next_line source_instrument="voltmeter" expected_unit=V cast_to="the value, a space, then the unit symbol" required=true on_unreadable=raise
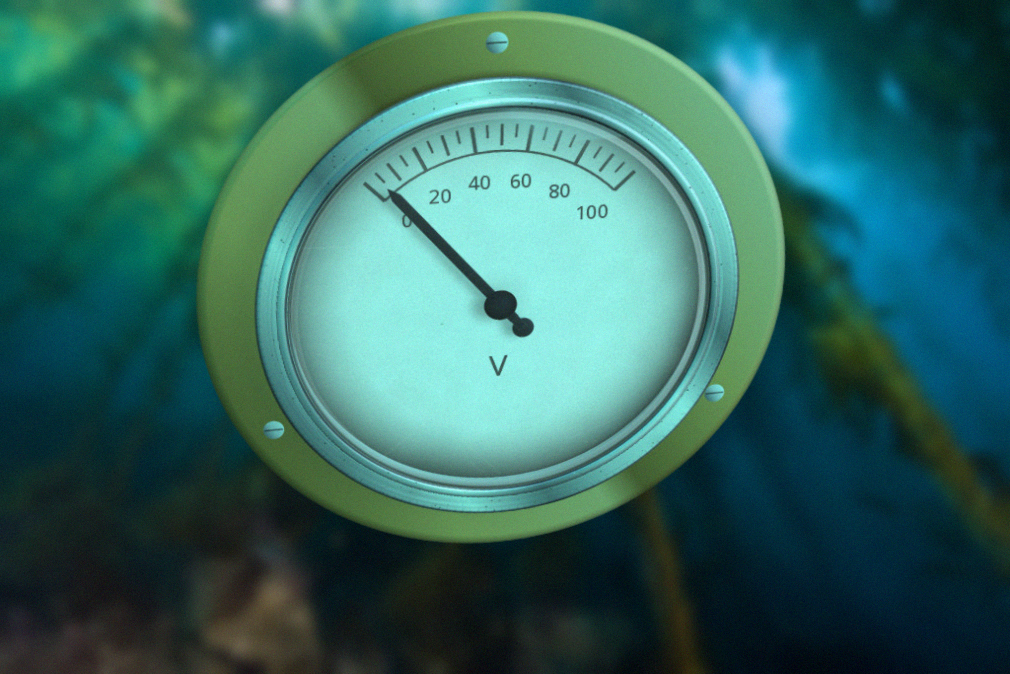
5 V
